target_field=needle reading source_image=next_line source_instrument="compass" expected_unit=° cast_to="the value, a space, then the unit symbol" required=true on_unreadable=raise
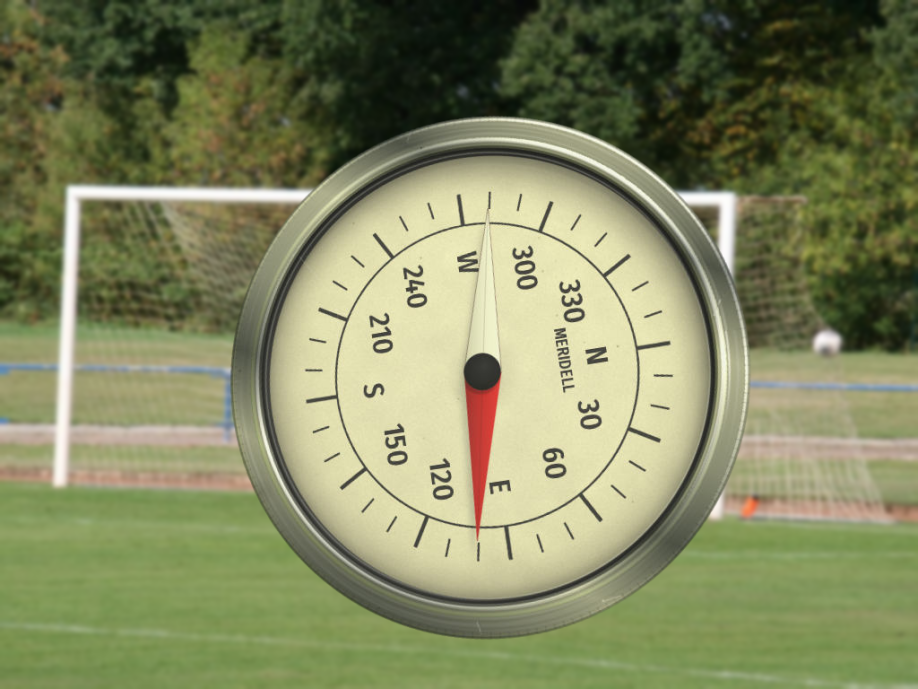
100 °
